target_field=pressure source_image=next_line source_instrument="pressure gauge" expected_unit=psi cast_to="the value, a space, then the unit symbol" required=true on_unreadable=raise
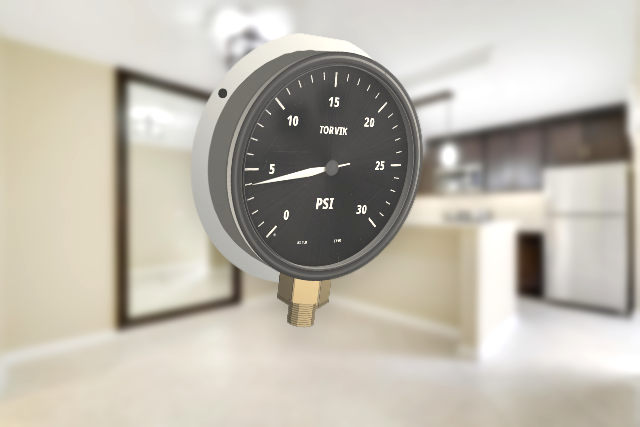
4 psi
